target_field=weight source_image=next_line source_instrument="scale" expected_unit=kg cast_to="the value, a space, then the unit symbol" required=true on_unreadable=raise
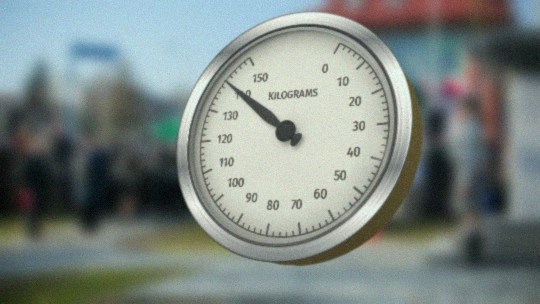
140 kg
